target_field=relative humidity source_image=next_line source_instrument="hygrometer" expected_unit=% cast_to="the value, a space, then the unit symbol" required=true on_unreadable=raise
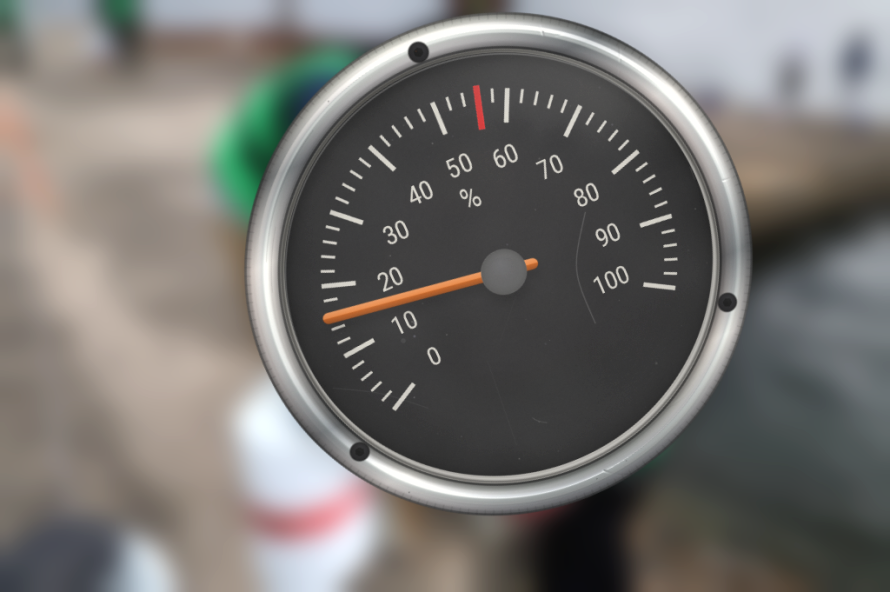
16 %
